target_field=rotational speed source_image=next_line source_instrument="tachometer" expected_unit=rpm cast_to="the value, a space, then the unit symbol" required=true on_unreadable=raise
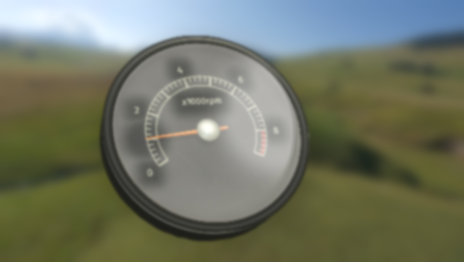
1000 rpm
